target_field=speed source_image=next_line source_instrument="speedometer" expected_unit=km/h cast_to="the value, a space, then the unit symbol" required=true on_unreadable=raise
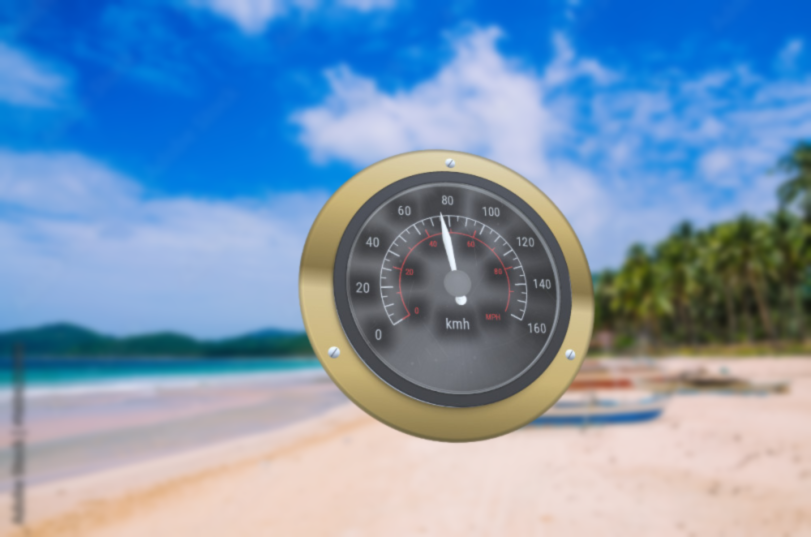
75 km/h
